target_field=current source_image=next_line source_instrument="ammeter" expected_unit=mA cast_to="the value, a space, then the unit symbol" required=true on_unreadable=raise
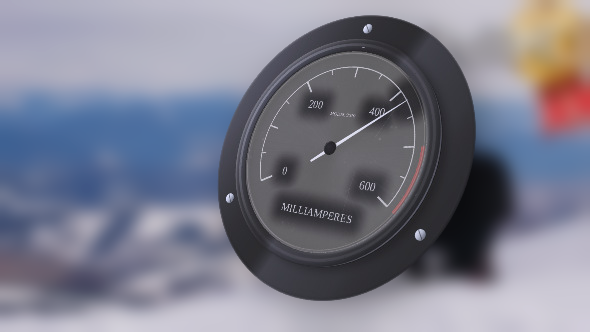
425 mA
